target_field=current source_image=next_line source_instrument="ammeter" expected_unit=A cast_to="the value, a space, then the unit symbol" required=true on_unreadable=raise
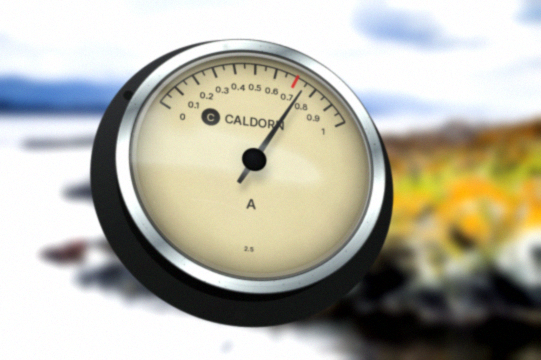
0.75 A
